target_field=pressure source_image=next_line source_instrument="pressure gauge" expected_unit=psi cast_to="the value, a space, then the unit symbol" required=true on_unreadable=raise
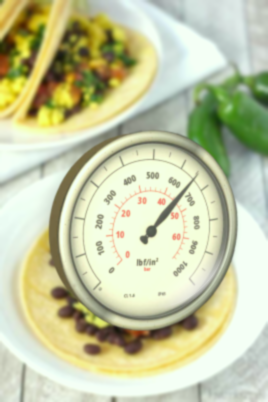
650 psi
